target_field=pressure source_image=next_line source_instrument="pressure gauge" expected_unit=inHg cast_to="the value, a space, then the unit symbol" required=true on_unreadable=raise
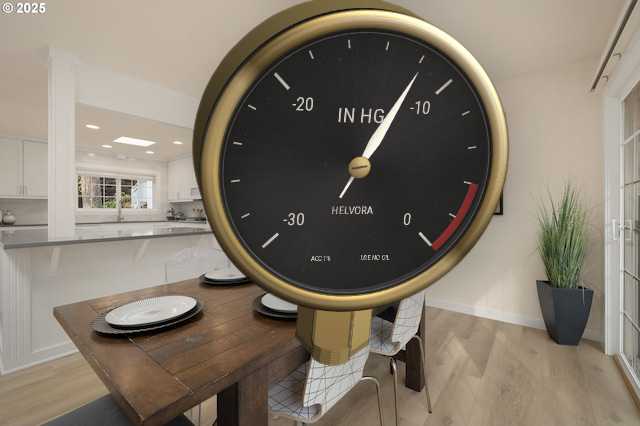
-12 inHg
